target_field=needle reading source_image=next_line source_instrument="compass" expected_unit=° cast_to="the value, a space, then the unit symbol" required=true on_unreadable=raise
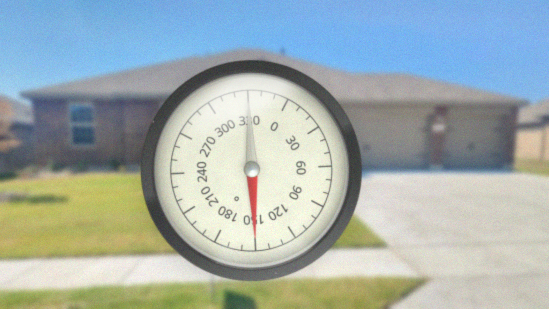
150 °
